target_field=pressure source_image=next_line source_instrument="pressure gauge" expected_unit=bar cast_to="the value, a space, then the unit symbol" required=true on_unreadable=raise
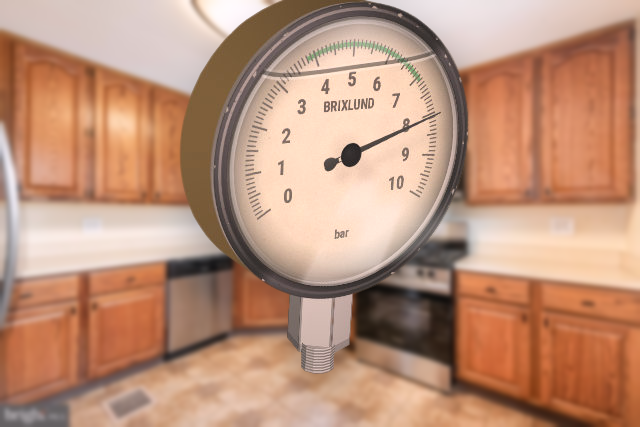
8 bar
